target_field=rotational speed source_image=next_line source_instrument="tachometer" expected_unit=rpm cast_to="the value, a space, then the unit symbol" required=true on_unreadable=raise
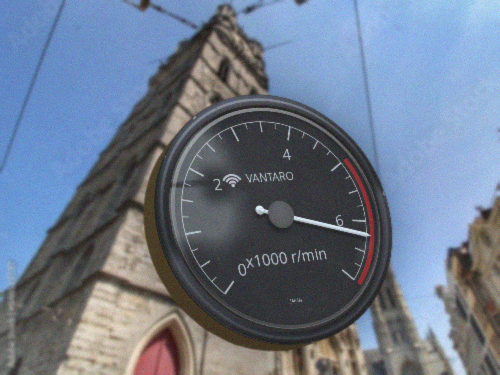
6250 rpm
